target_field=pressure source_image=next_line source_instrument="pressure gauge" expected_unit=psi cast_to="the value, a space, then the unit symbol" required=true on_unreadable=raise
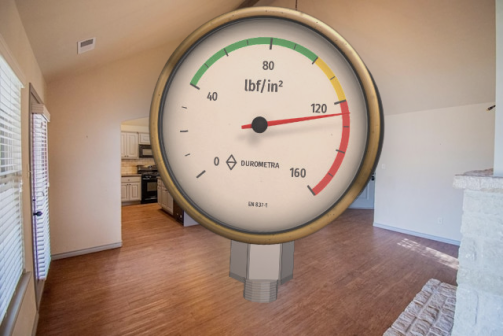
125 psi
